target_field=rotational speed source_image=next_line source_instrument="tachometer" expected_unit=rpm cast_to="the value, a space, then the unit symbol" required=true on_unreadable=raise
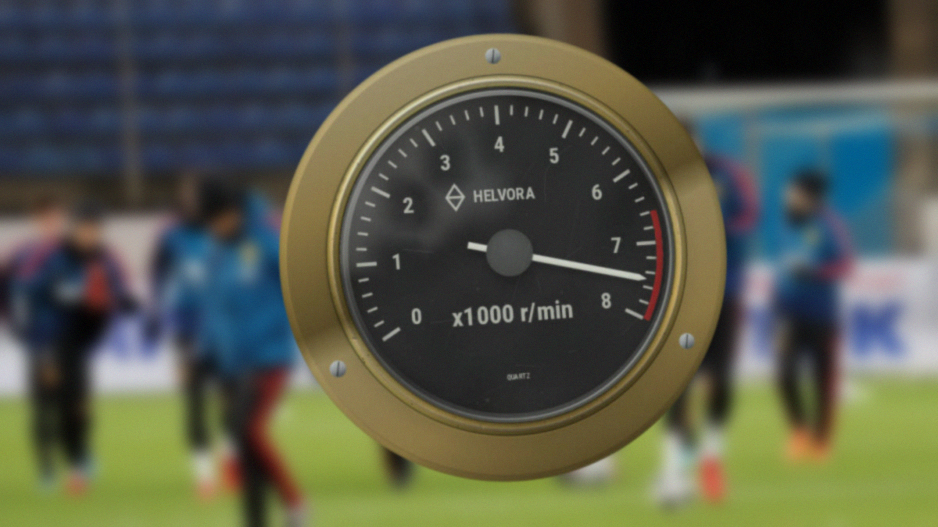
7500 rpm
